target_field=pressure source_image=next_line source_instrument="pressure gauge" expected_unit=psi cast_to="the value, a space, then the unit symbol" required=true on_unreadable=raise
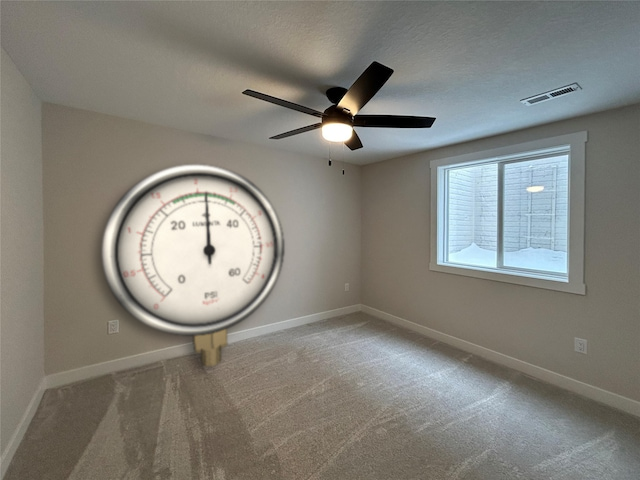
30 psi
